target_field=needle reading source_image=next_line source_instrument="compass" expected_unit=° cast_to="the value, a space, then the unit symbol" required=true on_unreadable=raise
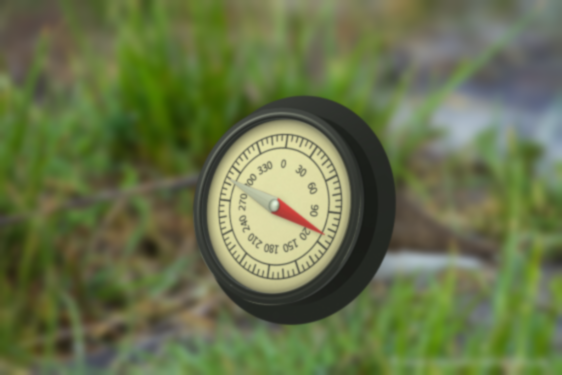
110 °
